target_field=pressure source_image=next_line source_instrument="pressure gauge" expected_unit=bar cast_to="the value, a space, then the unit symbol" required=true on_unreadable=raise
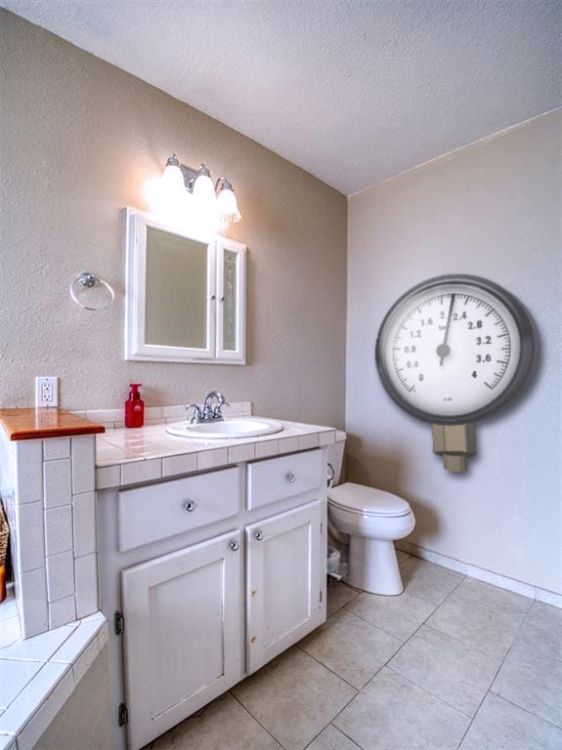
2.2 bar
